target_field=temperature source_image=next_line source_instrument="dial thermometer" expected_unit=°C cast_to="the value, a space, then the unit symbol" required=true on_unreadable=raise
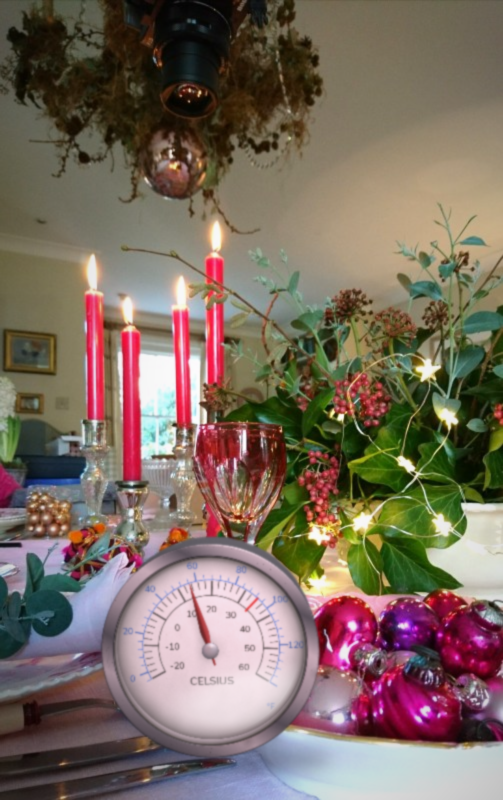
14 °C
